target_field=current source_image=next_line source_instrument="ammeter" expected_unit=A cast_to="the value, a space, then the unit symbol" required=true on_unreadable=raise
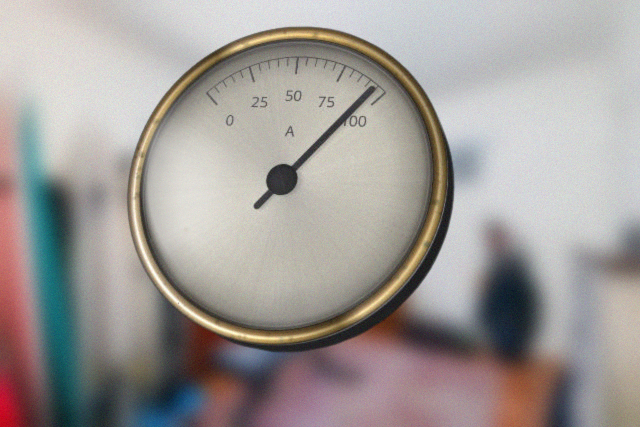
95 A
